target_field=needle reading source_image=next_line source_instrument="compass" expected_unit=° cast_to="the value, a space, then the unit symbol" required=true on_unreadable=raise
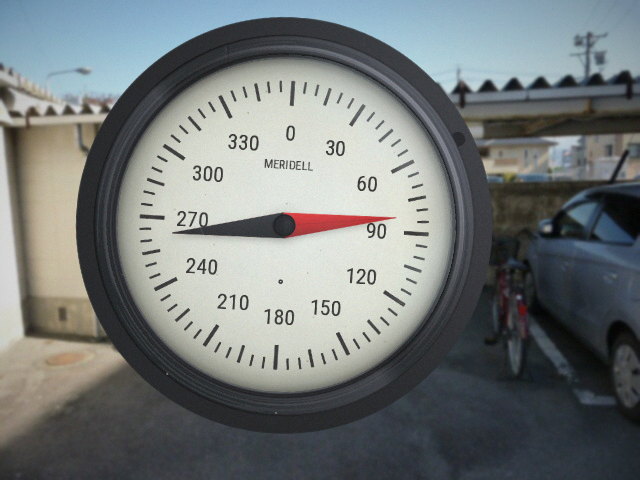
82.5 °
